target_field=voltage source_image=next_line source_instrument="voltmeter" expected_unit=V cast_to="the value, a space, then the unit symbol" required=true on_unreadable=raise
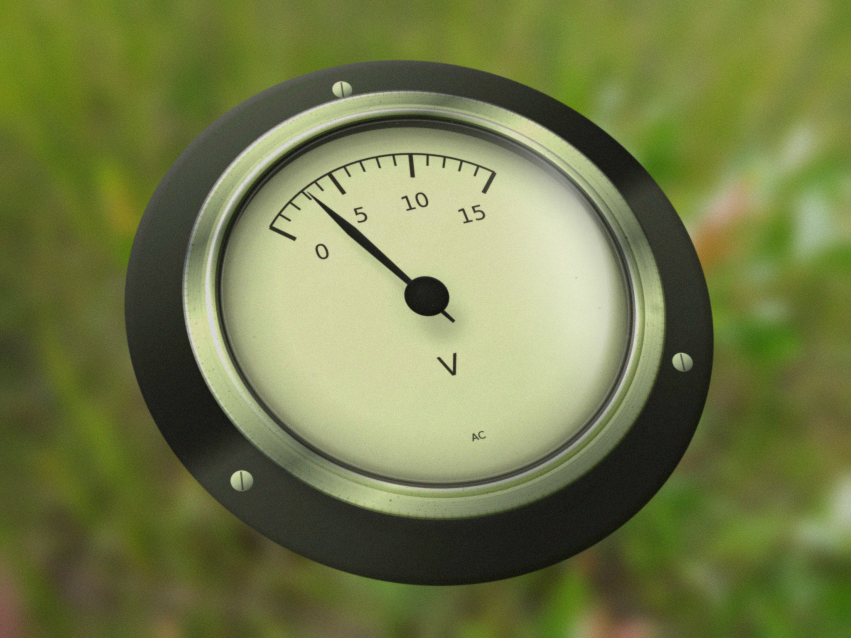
3 V
